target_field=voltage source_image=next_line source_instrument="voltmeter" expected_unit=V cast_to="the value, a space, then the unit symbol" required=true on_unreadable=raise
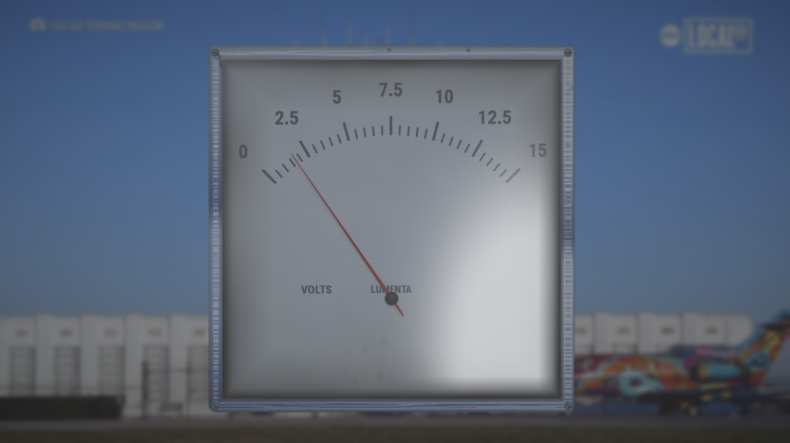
1.75 V
